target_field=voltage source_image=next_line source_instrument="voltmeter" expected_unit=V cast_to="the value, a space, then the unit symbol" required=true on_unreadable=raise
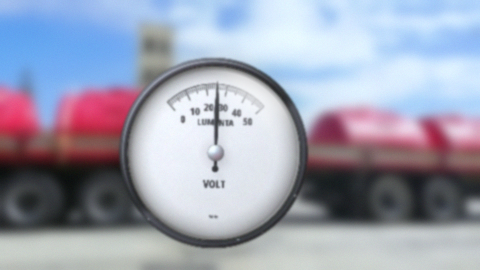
25 V
